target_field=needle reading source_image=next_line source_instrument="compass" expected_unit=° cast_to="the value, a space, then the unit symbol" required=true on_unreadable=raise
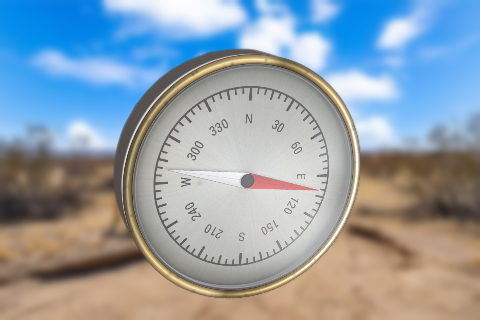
100 °
